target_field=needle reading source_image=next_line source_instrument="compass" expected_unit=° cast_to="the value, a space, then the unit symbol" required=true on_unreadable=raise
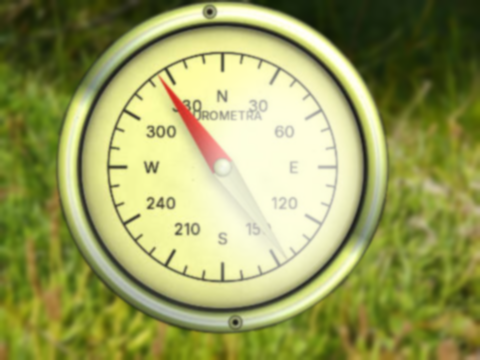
325 °
